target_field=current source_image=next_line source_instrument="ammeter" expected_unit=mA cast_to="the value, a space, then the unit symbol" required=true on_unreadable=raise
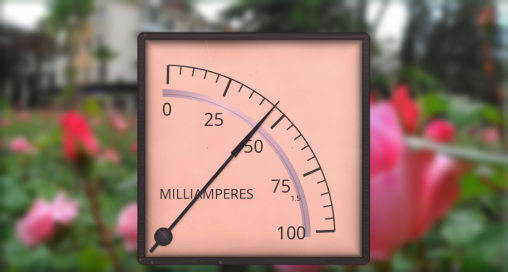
45 mA
